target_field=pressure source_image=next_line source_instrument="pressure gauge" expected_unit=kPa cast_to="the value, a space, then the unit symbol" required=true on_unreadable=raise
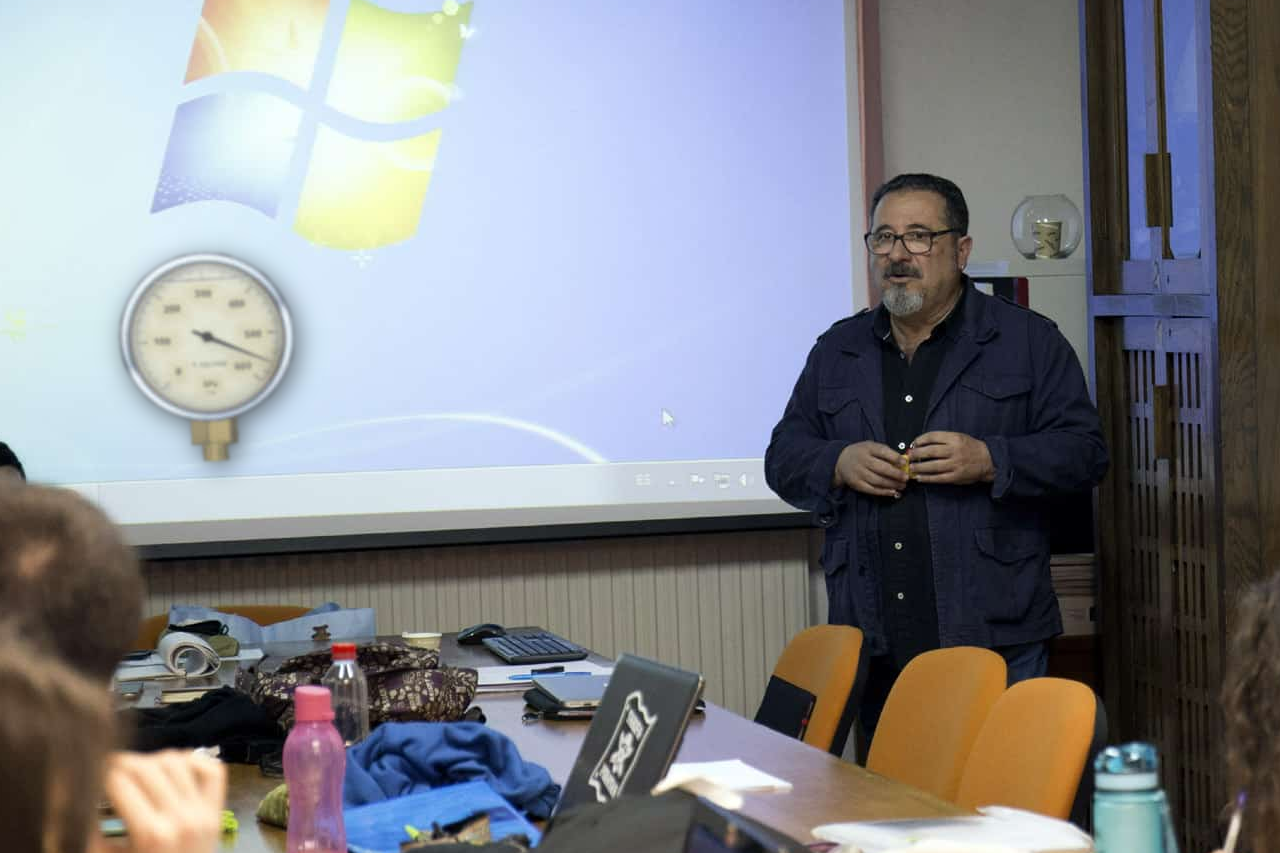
560 kPa
